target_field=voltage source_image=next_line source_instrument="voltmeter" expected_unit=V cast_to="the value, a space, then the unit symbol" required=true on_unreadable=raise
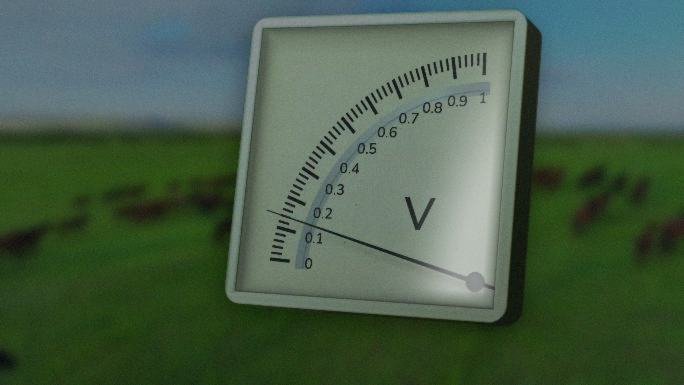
0.14 V
